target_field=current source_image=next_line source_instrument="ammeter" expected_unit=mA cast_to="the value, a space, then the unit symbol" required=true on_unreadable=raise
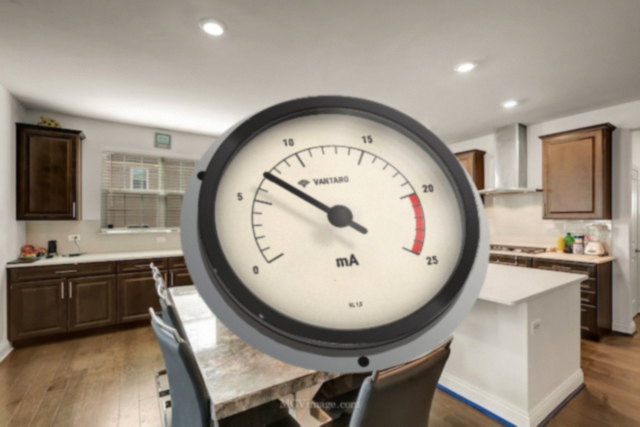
7 mA
